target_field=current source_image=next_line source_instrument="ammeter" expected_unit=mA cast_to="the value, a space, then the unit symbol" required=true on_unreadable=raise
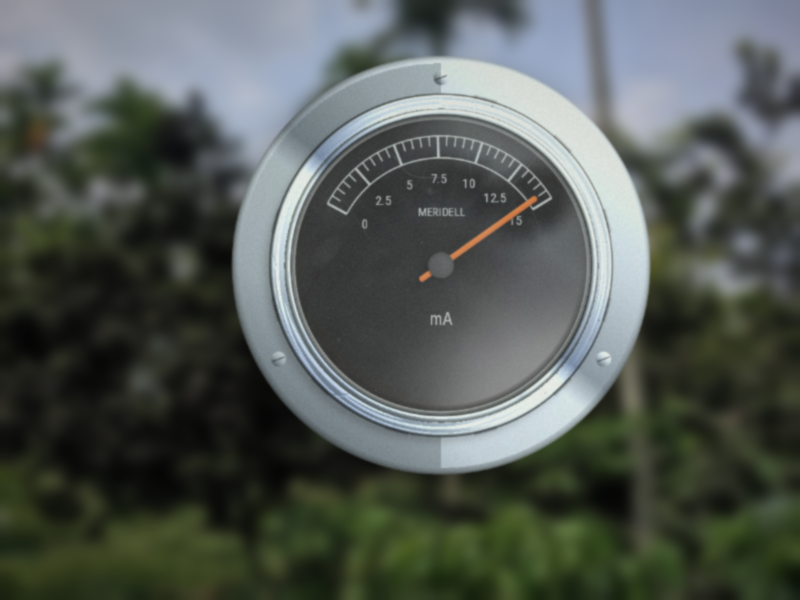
14.5 mA
